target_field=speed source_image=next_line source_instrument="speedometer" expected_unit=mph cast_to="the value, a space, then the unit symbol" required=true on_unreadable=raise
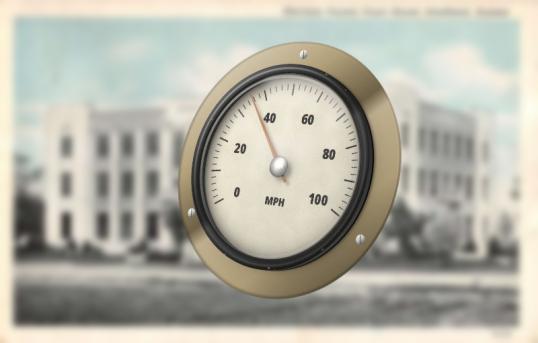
36 mph
